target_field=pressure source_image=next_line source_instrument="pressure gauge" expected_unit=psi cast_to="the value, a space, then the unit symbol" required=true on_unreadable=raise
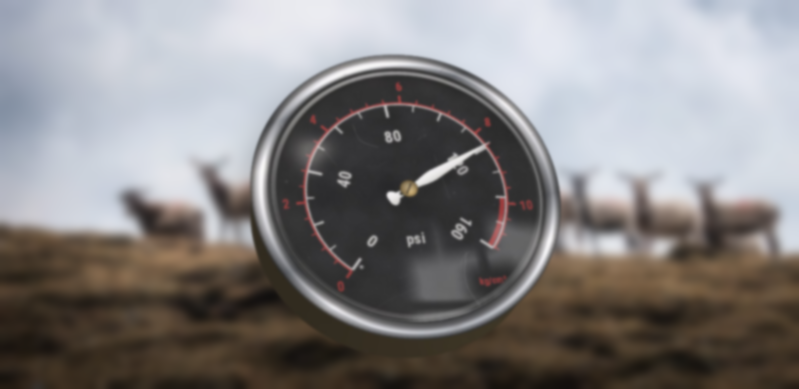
120 psi
